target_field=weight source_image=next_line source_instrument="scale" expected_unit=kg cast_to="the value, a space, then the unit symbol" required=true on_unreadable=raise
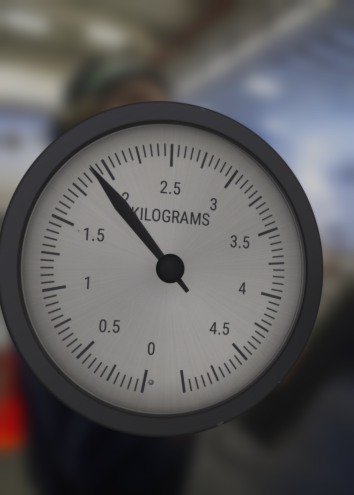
1.9 kg
